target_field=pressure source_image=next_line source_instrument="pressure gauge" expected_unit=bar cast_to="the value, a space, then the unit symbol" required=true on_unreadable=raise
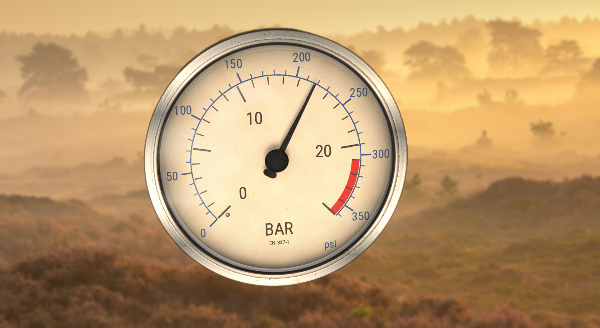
15 bar
